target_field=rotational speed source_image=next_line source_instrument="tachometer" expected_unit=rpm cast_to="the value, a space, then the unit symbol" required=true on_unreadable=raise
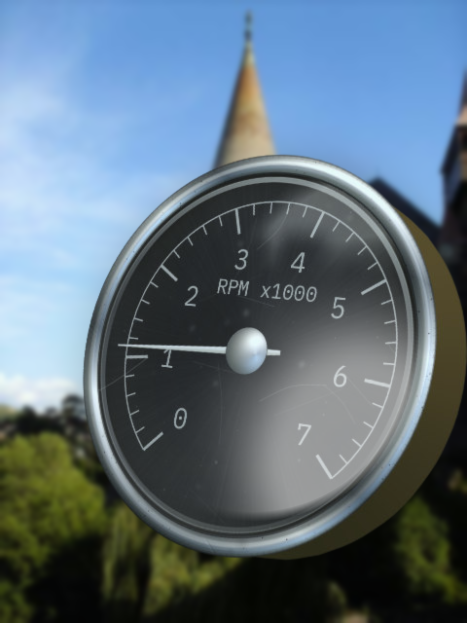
1100 rpm
